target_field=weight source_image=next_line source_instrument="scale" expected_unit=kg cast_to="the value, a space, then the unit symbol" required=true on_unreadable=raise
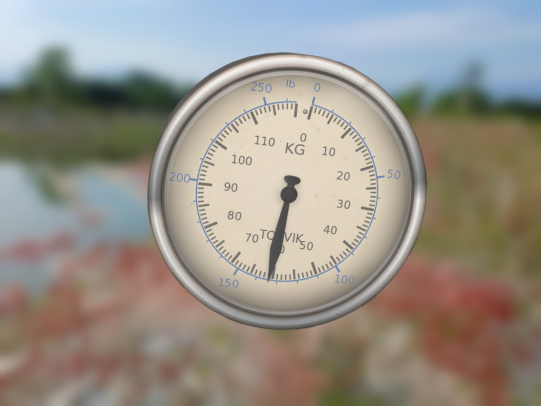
61 kg
